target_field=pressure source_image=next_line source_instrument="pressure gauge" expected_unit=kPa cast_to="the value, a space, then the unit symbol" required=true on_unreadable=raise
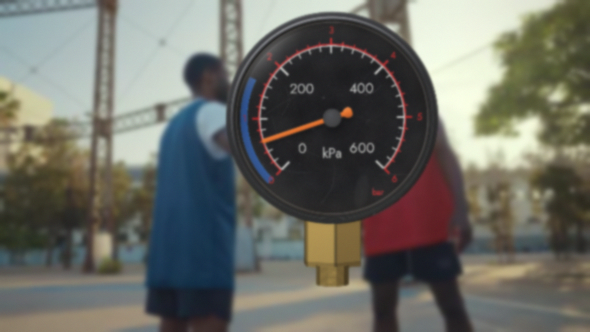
60 kPa
